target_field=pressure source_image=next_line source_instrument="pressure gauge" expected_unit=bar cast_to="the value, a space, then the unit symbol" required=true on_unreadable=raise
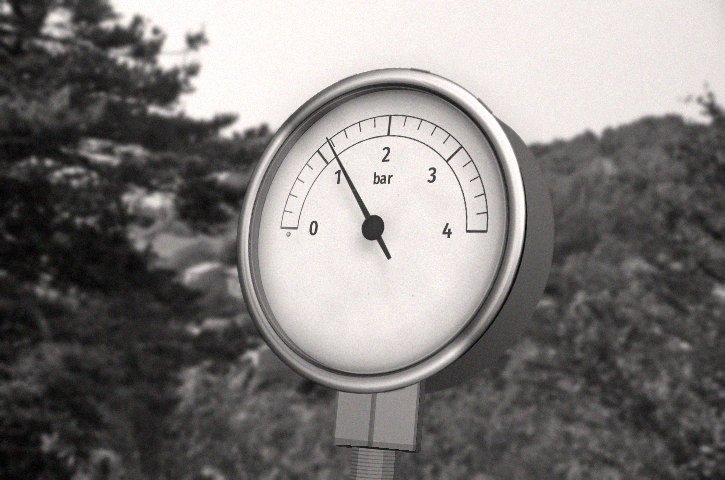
1.2 bar
